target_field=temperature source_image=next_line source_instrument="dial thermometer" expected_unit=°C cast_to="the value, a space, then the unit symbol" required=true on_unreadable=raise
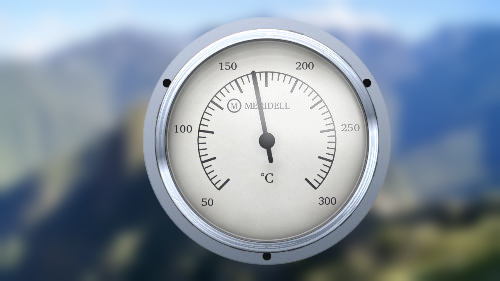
165 °C
